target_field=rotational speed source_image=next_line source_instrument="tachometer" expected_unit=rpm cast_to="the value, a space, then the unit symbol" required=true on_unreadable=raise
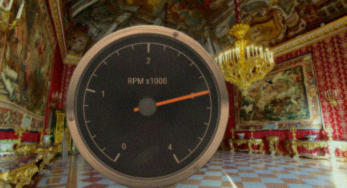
3000 rpm
